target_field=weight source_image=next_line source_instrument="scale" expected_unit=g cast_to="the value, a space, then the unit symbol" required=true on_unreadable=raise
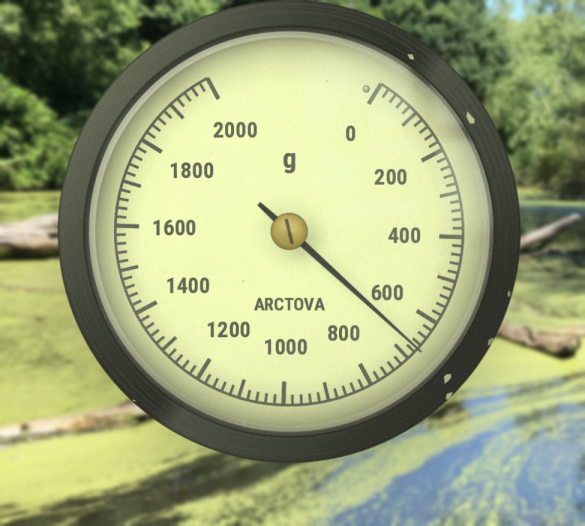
670 g
